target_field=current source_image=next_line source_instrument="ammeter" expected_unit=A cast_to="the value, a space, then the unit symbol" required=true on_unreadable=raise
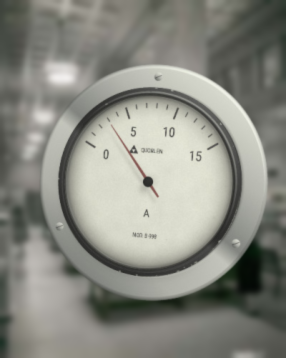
3 A
